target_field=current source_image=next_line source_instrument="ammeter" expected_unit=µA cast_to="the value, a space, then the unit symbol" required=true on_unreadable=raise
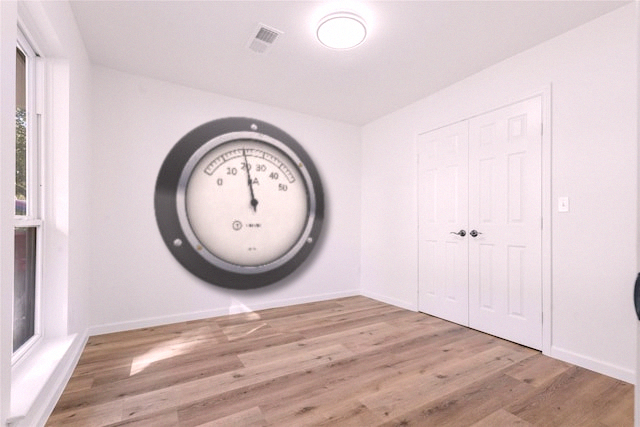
20 µA
